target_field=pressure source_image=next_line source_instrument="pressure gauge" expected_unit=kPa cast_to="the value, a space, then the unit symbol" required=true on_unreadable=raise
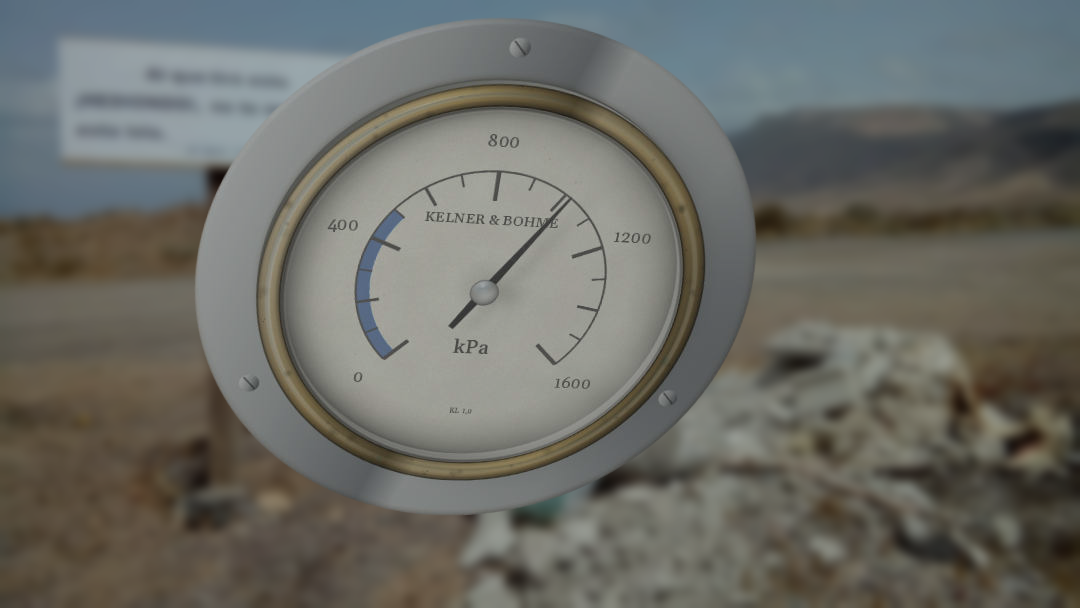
1000 kPa
